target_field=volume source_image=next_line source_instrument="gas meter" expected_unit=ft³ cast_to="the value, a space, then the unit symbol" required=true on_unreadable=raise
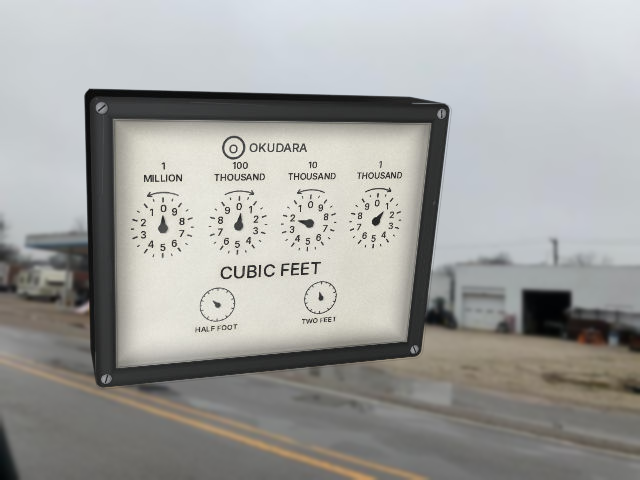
2100 ft³
